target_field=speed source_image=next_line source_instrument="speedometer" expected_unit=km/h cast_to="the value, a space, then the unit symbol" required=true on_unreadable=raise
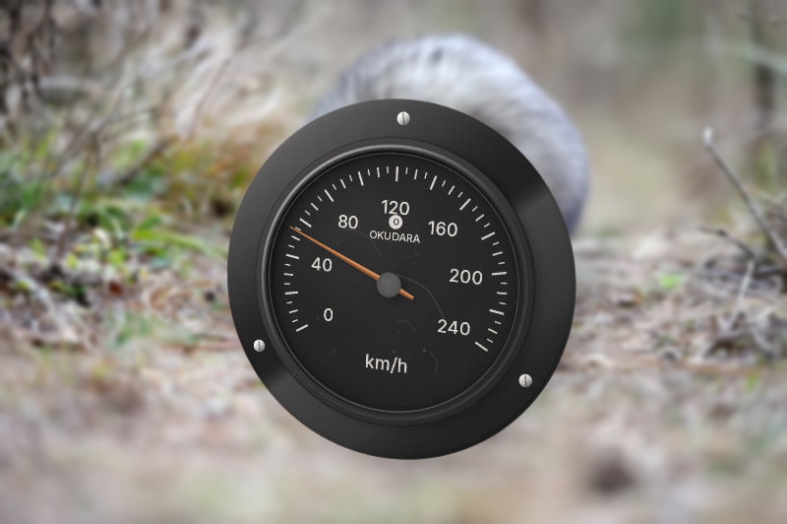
55 km/h
